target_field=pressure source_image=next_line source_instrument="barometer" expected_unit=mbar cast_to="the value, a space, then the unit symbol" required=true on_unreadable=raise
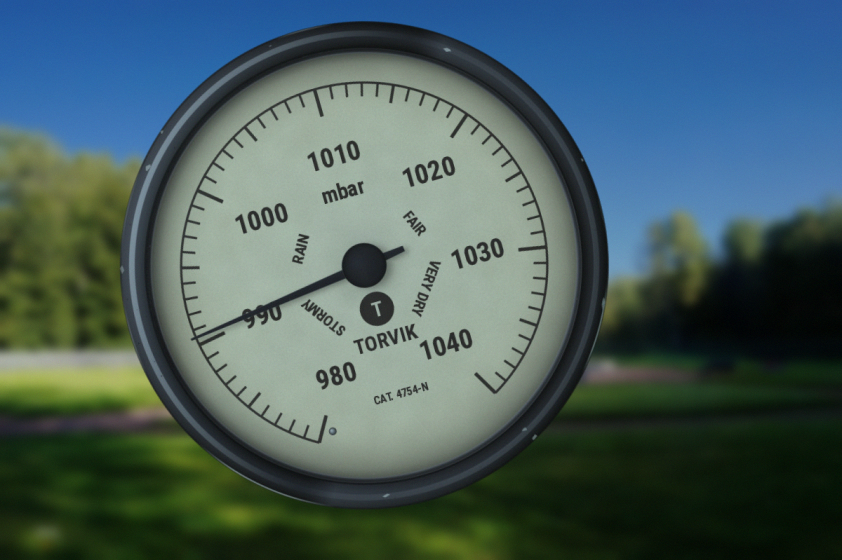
990.5 mbar
